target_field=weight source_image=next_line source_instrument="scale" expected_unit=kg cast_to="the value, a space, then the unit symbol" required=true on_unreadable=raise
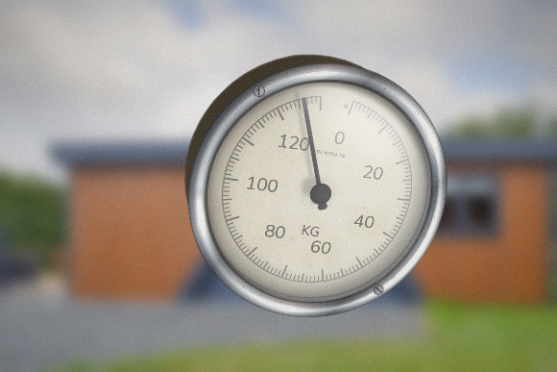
126 kg
